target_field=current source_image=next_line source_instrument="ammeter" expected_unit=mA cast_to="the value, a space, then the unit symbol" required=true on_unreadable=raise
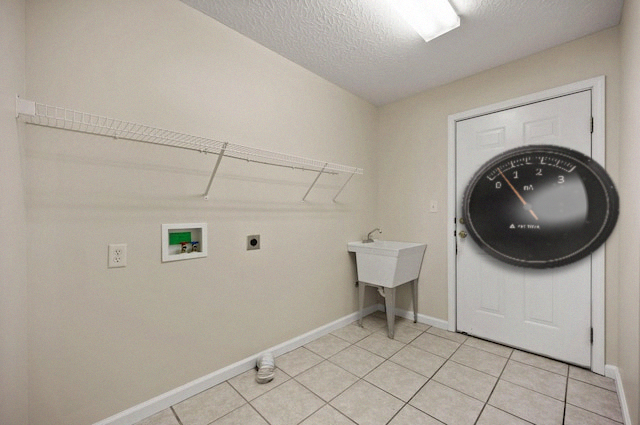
0.5 mA
